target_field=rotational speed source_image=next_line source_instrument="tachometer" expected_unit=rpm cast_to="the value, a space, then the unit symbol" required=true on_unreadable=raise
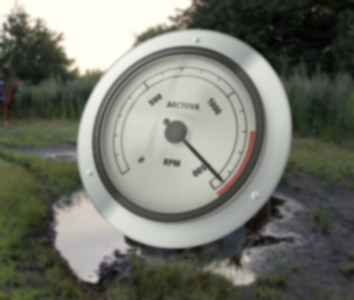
1450 rpm
